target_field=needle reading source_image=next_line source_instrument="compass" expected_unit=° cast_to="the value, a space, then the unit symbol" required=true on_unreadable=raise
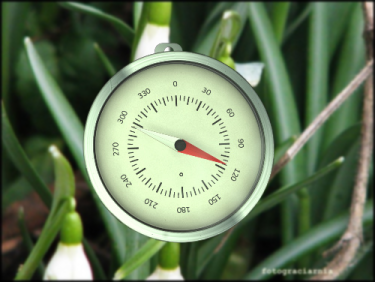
115 °
